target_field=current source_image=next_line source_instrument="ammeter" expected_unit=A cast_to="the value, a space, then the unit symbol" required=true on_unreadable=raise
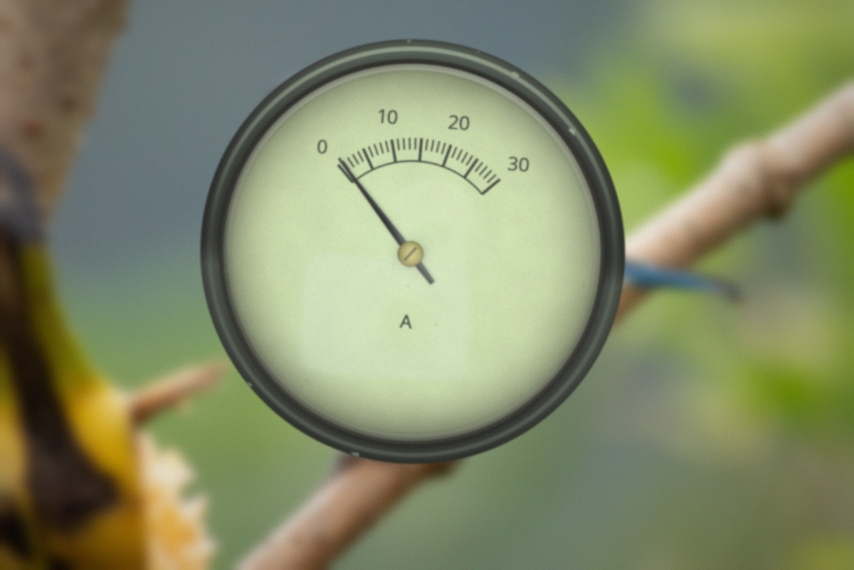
1 A
